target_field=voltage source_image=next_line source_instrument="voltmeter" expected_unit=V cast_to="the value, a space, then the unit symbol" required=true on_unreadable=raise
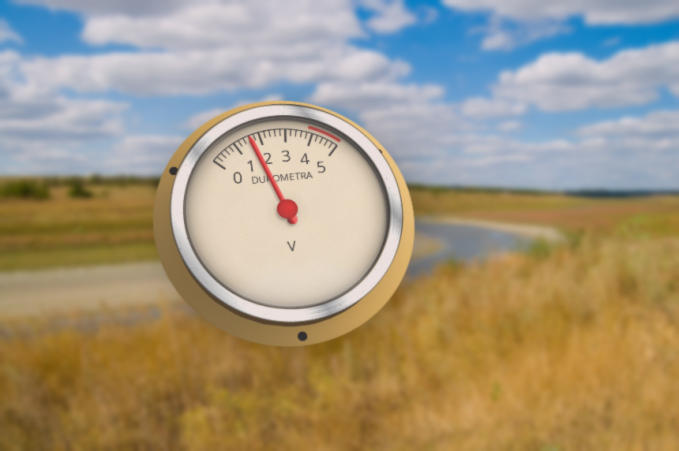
1.6 V
